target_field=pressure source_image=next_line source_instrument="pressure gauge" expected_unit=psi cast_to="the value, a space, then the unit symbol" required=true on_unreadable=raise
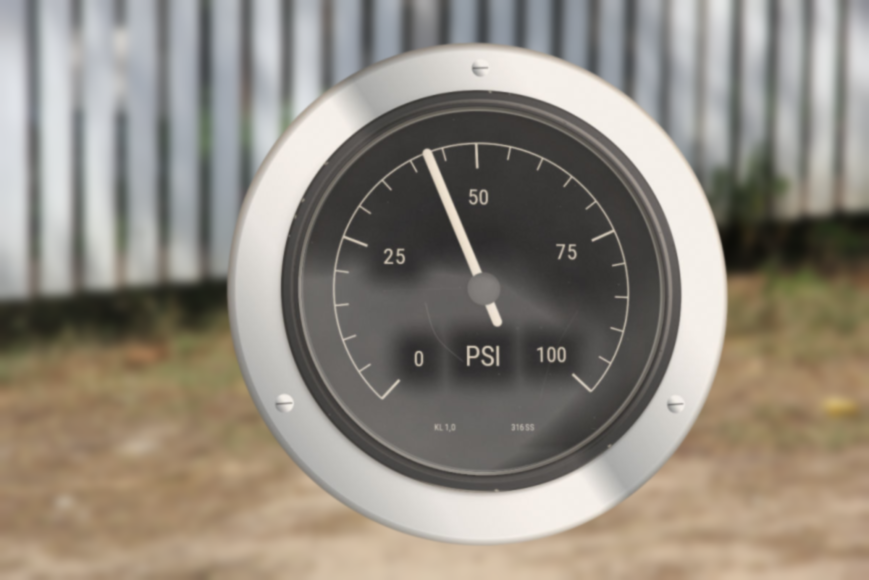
42.5 psi
